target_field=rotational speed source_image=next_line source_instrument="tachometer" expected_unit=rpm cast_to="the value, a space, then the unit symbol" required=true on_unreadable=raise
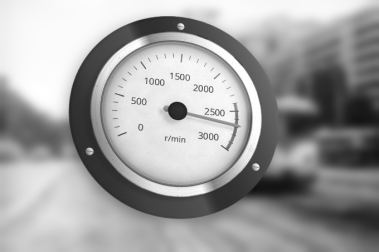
2700 rpm
